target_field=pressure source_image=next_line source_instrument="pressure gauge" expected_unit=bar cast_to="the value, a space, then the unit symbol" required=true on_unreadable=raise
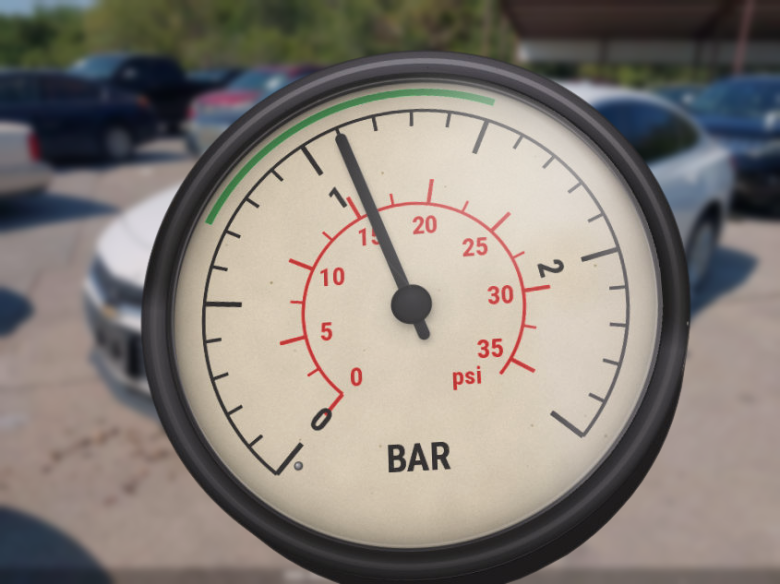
1.1 bar
